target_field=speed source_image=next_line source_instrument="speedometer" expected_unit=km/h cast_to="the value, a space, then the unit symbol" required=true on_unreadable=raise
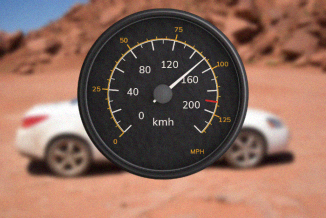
150 km/h
